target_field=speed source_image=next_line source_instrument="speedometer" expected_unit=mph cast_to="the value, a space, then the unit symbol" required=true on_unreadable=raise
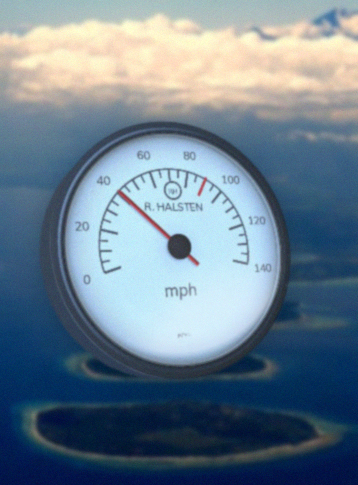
40 mph
